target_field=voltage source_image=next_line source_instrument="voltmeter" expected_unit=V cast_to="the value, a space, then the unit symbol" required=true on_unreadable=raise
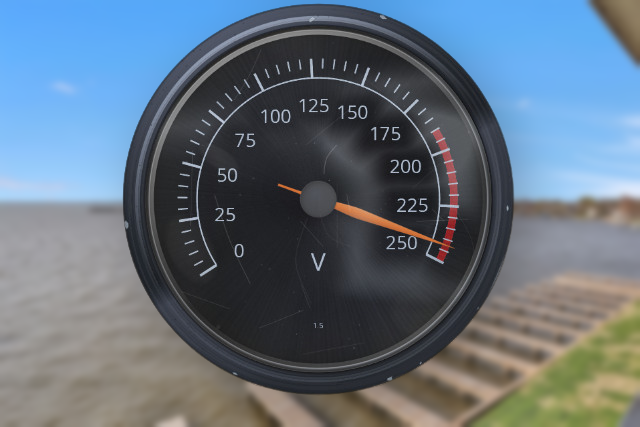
242.5 V
